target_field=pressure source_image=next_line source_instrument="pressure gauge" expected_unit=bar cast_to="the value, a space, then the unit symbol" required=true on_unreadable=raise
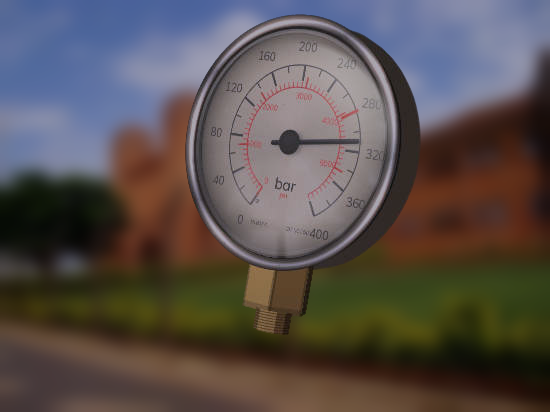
310 bar
